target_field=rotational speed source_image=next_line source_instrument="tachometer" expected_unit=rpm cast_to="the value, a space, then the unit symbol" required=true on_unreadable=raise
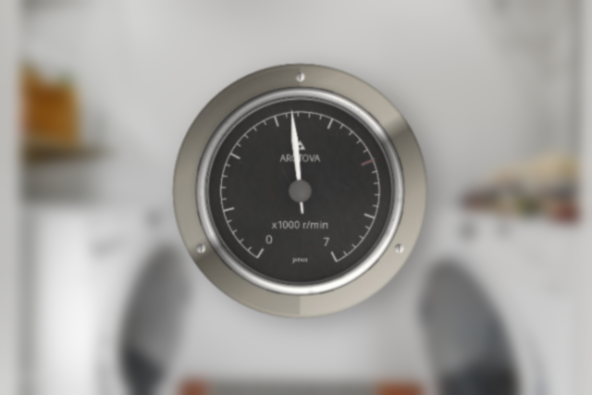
3300 rpm
